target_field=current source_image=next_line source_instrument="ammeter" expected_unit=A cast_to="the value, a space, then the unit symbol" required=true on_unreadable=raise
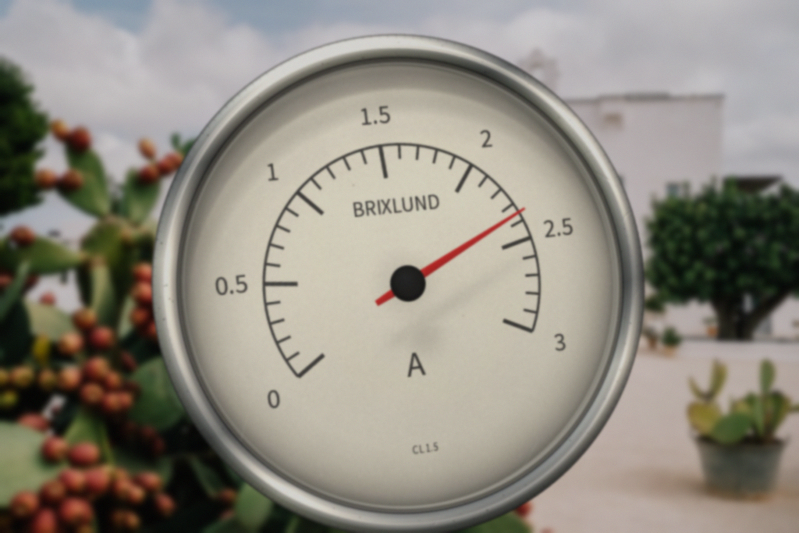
2.35 A
